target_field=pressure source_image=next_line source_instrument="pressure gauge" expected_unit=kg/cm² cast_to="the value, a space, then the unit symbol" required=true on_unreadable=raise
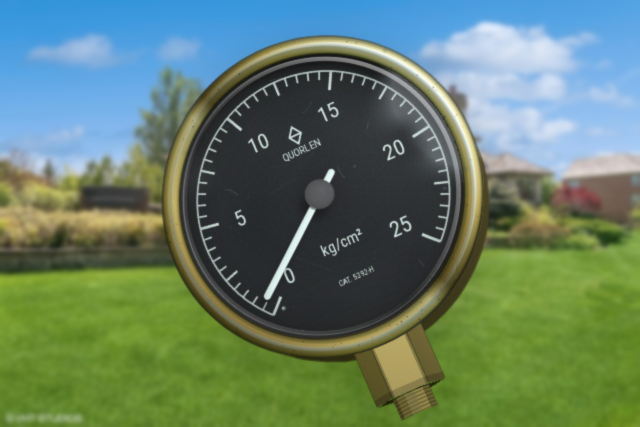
0.5 kg/cm²
